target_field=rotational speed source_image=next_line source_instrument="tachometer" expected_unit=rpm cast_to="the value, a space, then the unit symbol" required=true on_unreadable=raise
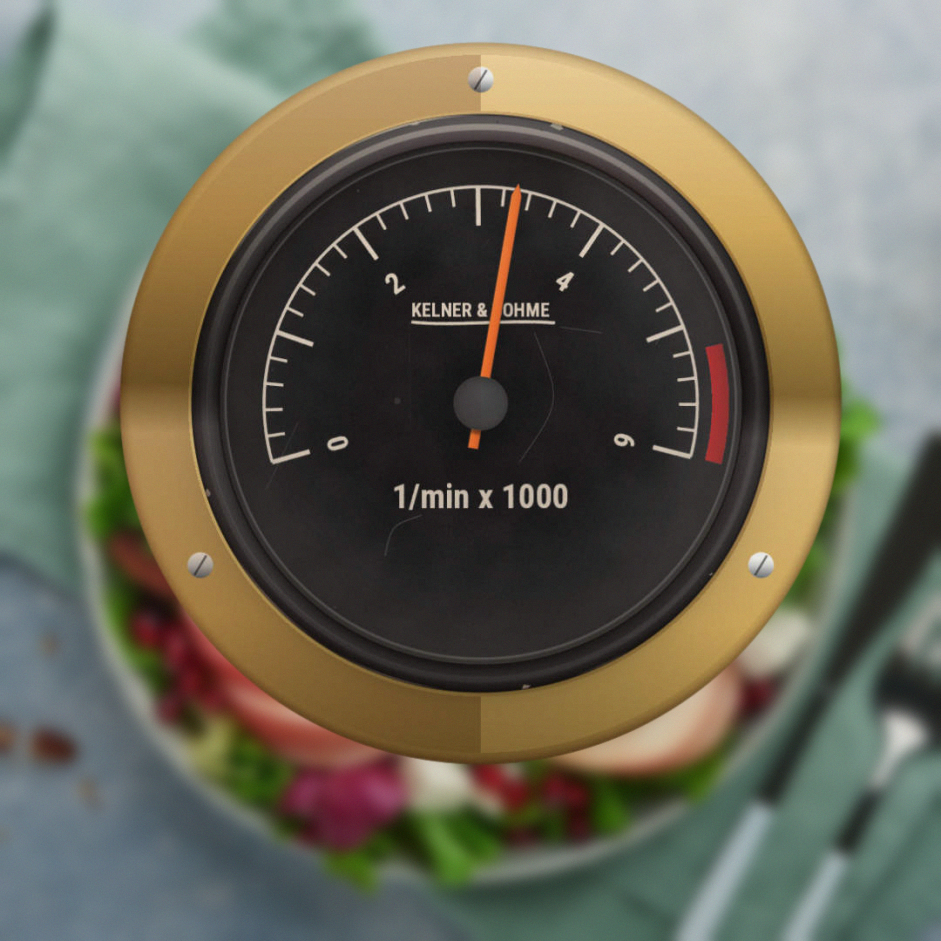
3300 rpm
